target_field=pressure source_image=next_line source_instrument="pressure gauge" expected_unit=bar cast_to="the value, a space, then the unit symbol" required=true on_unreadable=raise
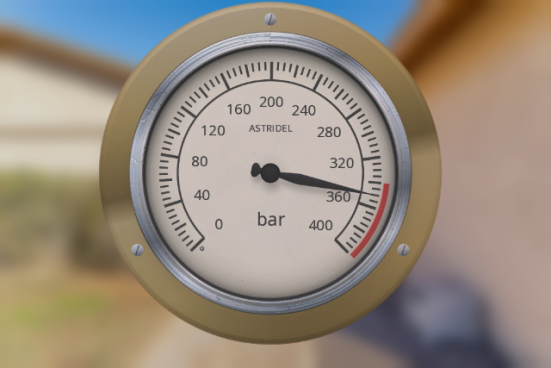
350 bar
